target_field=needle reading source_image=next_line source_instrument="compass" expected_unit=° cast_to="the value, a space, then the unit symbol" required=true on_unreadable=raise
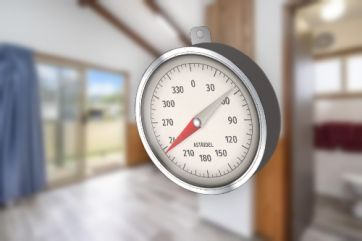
235 °
